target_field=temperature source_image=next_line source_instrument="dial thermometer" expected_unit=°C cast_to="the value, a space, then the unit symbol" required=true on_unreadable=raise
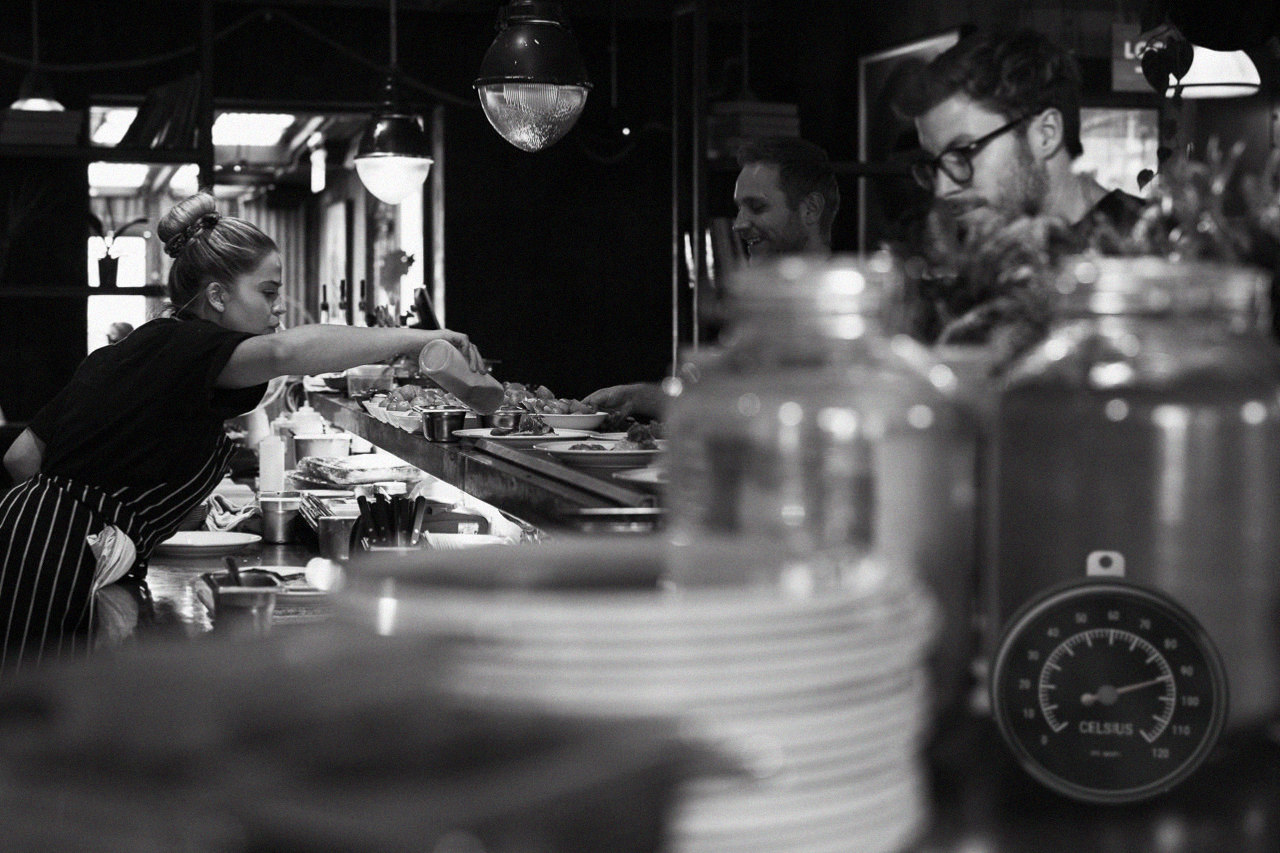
90 °C
